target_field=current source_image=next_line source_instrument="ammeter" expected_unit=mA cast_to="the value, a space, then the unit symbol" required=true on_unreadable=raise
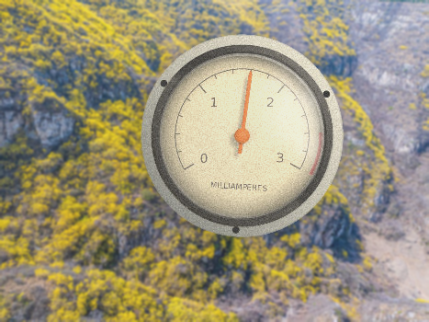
1.6 mA
